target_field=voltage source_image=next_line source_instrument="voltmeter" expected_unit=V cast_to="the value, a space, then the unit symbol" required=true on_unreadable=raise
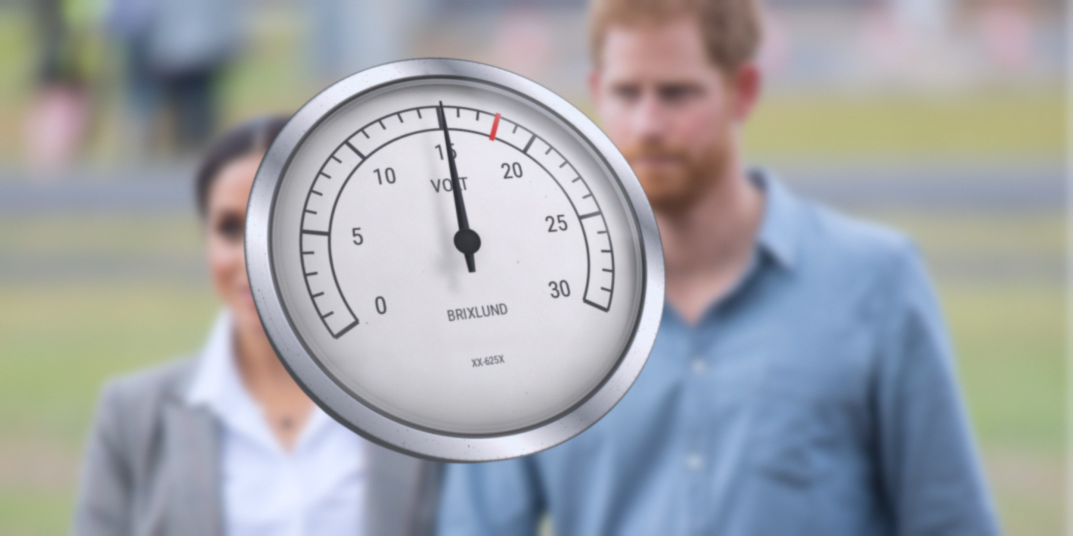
15 V
